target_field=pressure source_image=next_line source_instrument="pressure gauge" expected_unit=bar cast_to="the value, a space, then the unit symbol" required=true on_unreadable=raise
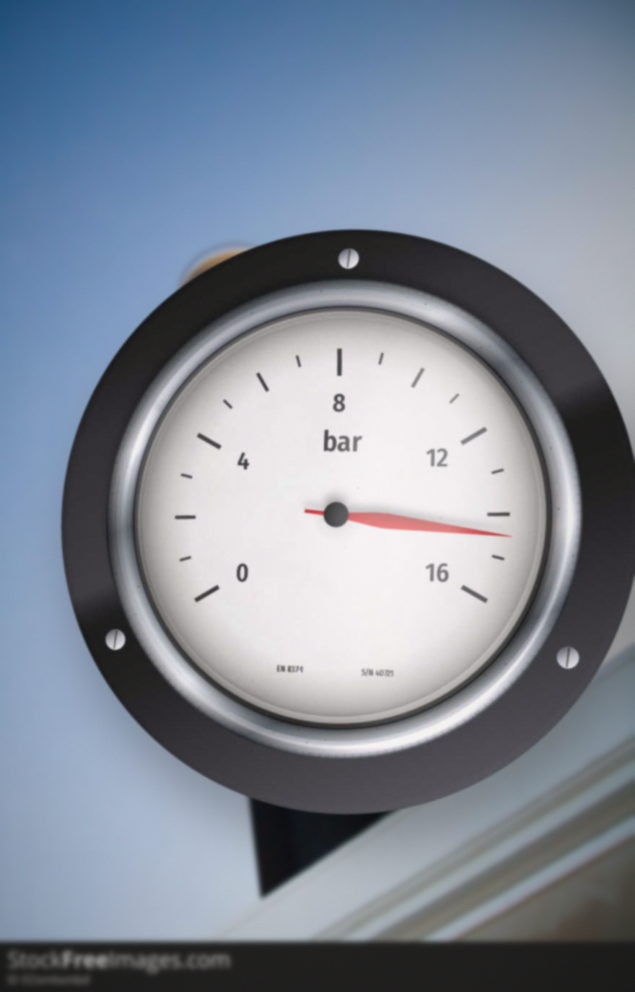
14.5 bar
